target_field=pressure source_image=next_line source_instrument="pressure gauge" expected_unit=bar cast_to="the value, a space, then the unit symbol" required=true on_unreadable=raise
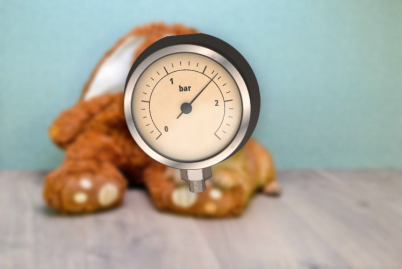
1.65 bar
